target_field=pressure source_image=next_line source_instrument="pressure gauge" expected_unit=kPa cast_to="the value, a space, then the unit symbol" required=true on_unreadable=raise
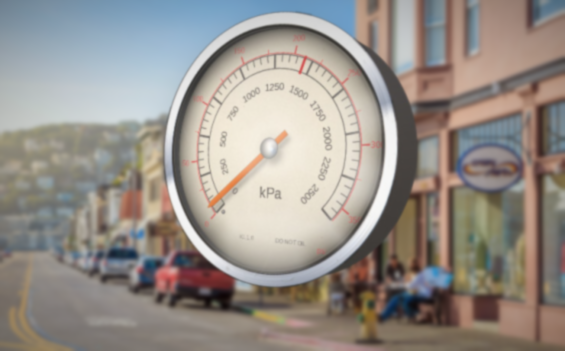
50 kPa
